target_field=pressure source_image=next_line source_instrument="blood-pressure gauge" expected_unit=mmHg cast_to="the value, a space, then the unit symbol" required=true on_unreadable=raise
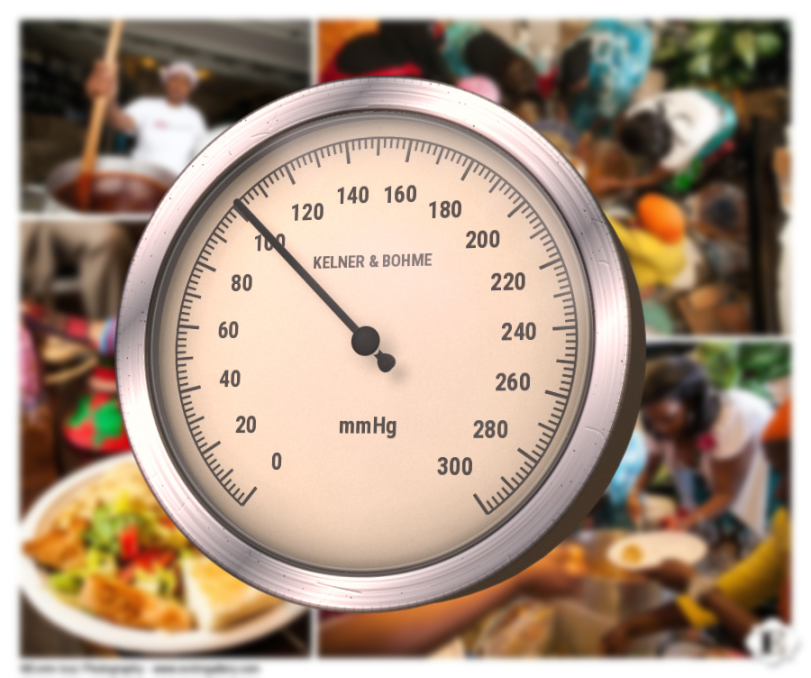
102 mmHg
